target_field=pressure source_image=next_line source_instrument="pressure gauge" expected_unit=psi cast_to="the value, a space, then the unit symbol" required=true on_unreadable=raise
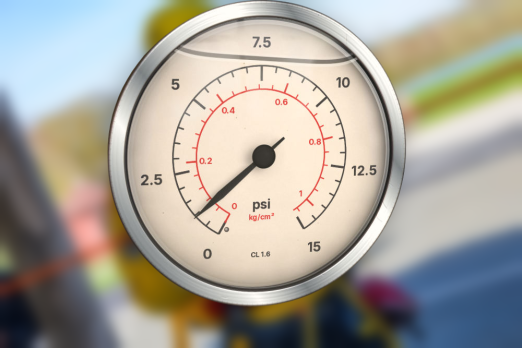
1 psi
